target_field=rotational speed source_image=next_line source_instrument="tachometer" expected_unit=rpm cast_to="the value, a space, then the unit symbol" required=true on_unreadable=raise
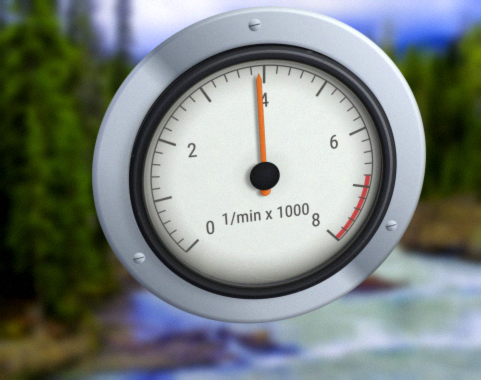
3900 rpm
